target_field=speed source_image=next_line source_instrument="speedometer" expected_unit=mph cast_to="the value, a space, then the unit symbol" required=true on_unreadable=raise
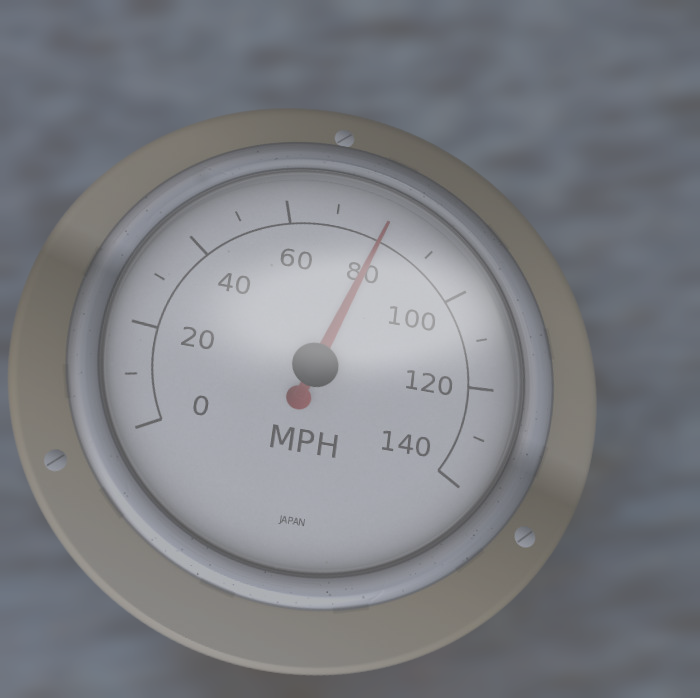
80 mph
